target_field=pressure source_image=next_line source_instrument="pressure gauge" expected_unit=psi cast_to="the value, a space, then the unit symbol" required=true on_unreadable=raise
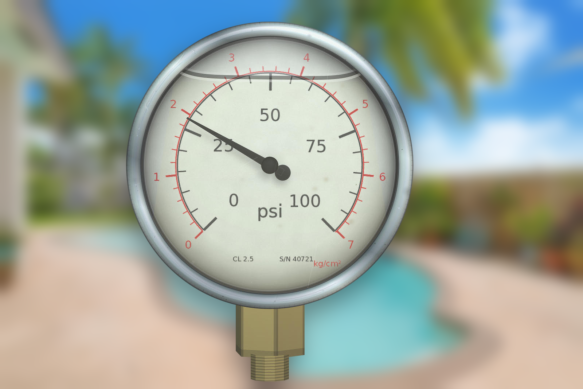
27.5 psi
